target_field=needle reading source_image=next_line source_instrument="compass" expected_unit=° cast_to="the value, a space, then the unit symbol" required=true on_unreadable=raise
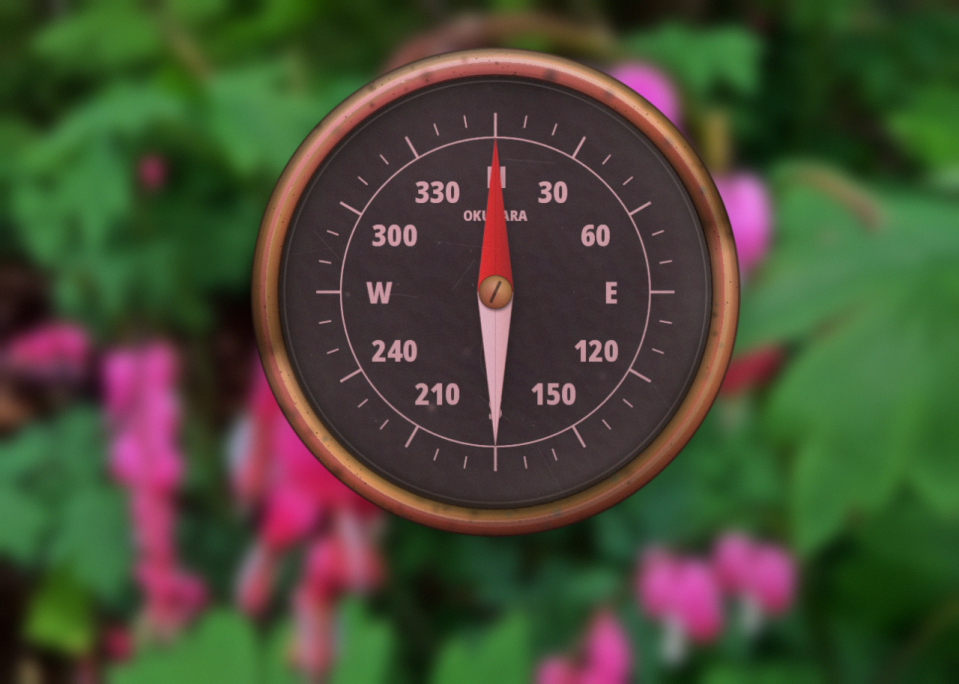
0 °
